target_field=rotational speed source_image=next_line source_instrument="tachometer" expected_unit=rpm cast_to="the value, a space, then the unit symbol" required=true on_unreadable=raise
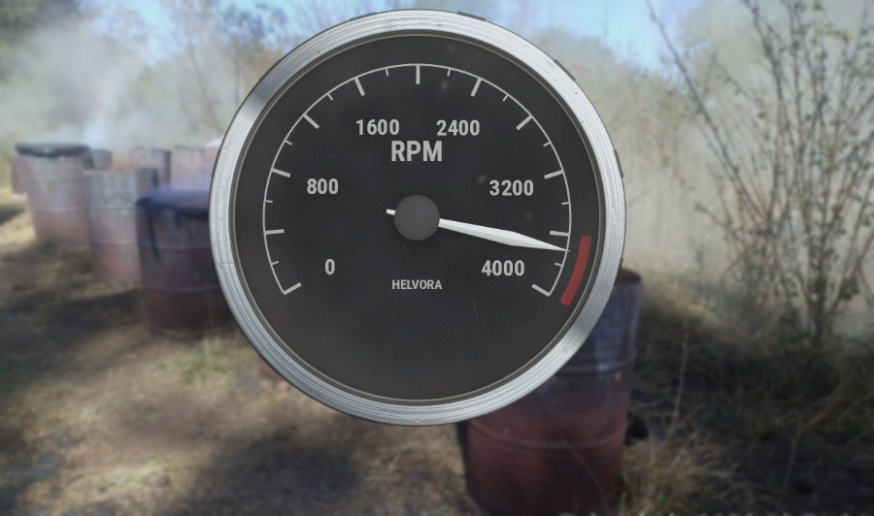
3700 rpm
